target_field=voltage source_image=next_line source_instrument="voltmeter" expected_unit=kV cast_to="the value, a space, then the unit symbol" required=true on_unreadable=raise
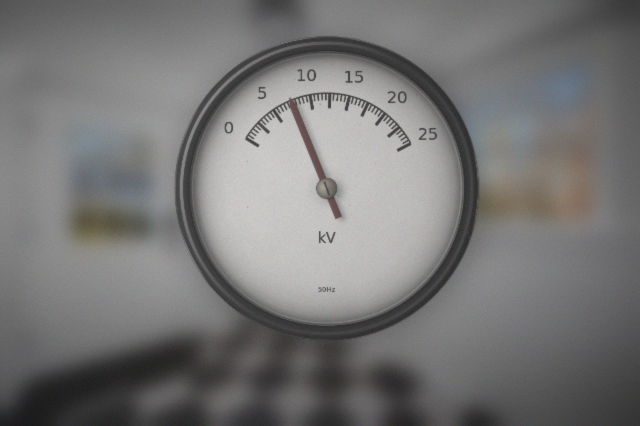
7.5 kV
